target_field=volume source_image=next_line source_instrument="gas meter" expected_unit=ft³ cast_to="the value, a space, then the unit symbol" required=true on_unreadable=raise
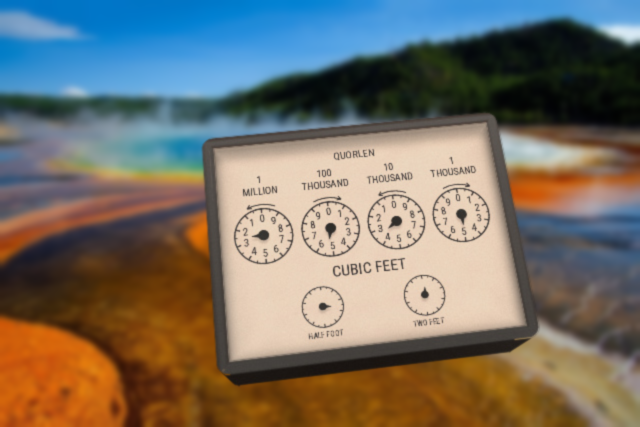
253500 ft³
